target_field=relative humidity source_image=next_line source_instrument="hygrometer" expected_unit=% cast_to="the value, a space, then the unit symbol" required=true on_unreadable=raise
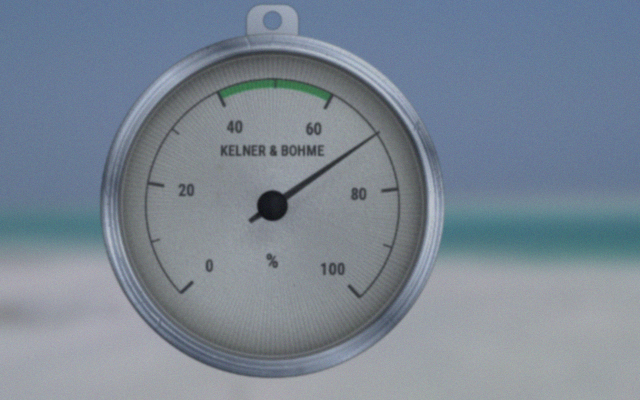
70 %
